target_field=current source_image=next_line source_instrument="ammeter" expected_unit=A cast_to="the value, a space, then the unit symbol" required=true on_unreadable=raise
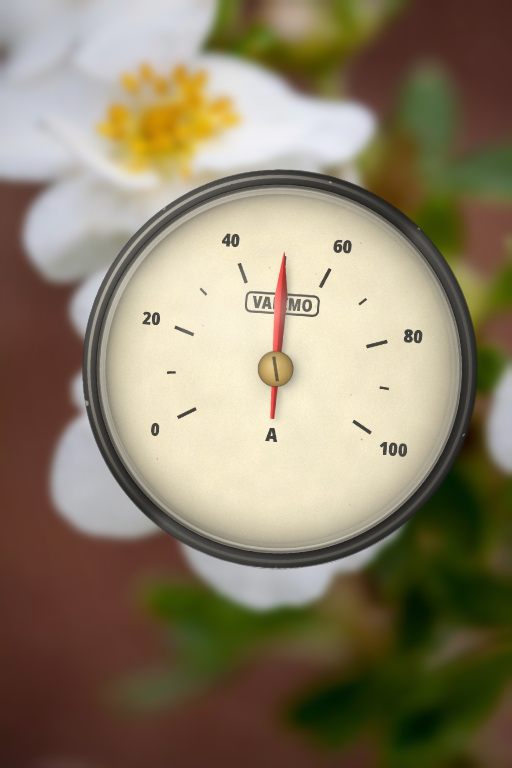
50 A
